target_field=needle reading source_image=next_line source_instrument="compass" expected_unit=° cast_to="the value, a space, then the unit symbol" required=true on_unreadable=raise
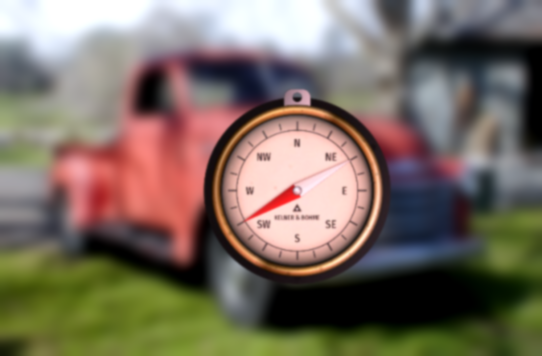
240 °
